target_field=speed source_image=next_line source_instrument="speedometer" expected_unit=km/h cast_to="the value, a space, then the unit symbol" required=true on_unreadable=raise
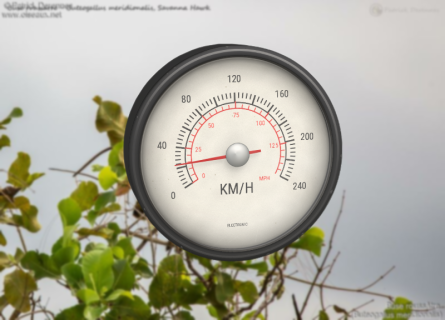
24 km/h
